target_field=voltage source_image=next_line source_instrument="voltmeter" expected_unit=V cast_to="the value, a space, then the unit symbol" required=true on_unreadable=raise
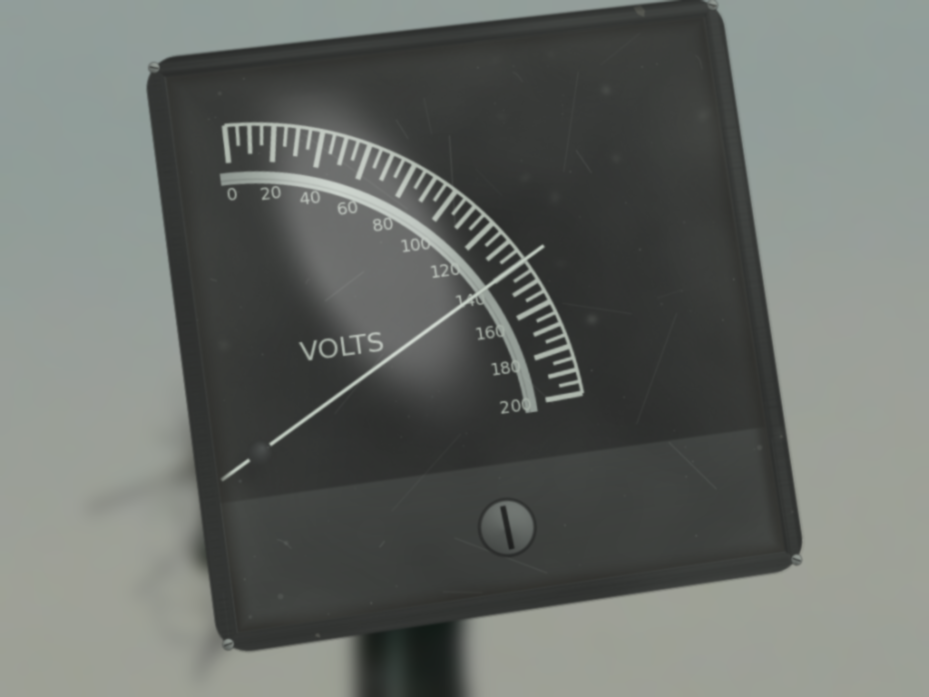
140 V
